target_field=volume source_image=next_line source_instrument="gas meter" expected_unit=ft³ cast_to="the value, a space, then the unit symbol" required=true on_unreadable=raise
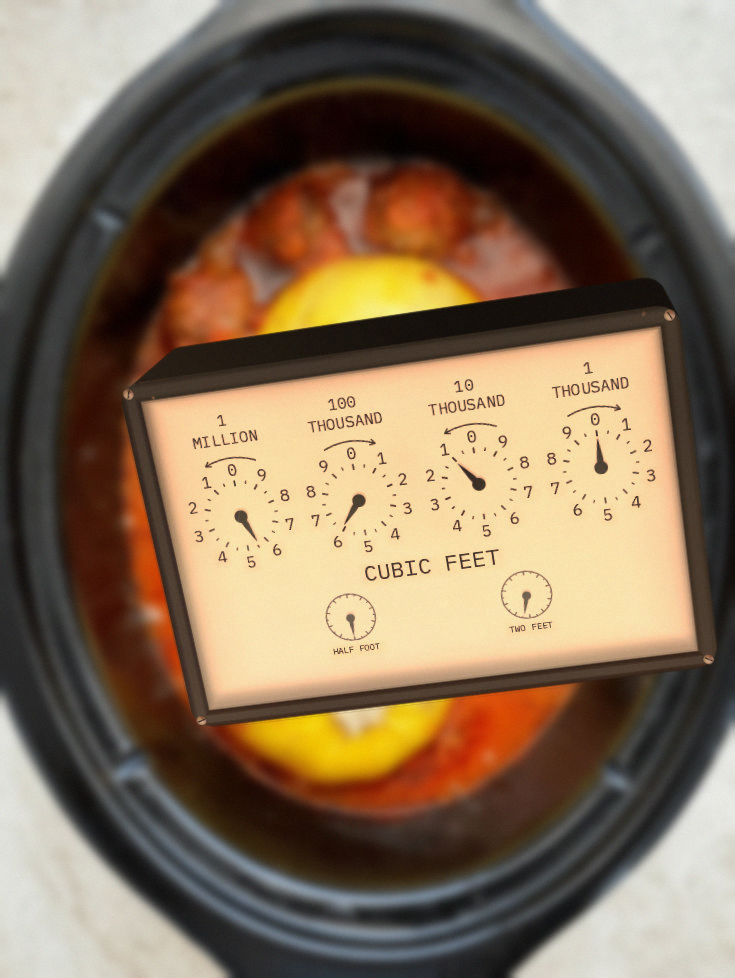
561000 ft³
